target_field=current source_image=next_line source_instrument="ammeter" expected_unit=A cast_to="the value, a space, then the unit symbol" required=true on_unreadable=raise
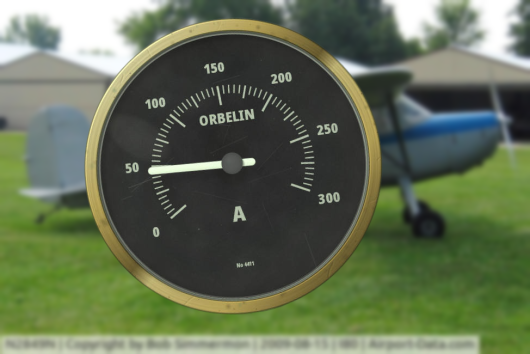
45 A
